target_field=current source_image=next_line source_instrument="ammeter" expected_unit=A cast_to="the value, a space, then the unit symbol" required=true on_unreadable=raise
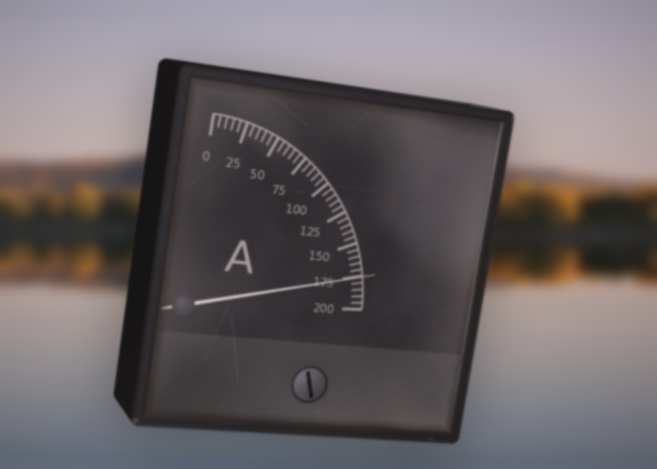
175 A
